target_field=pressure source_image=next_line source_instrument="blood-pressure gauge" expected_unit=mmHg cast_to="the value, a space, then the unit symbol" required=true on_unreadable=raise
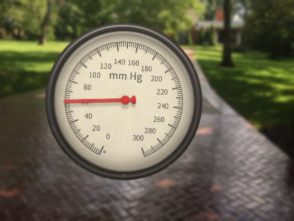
60 mmHg
